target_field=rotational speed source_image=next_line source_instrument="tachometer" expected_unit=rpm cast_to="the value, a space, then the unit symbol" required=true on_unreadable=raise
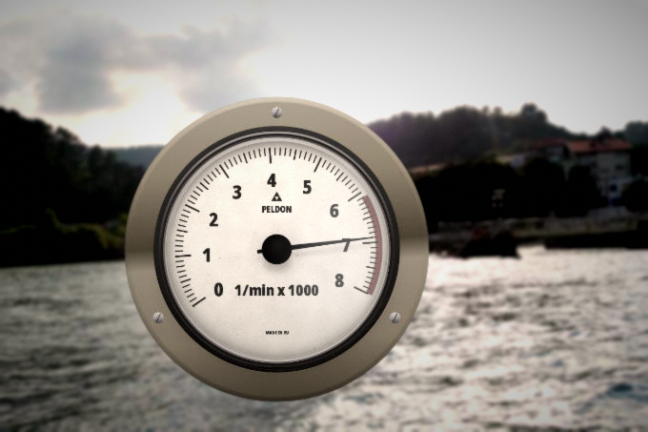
6900 rpm
